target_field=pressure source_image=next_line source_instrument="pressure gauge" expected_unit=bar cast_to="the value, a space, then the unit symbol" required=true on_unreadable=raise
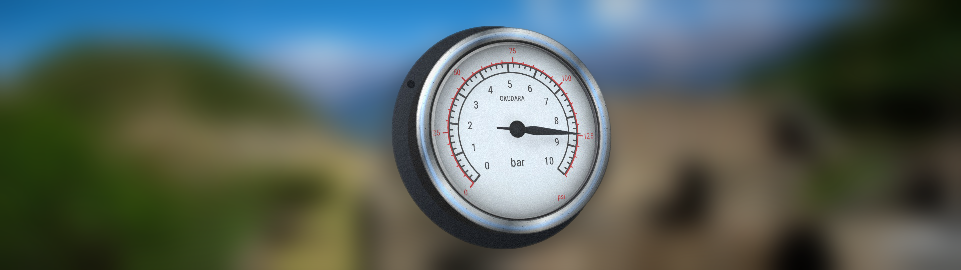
8.6 bar
